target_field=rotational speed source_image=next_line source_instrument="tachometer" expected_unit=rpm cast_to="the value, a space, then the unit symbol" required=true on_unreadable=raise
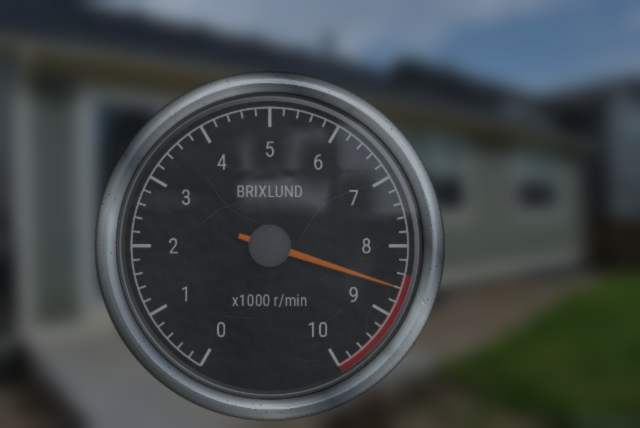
8600 rpm
